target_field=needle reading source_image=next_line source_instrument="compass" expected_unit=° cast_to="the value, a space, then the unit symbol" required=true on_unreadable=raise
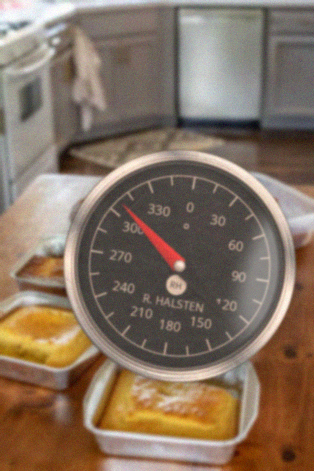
307.5 °
